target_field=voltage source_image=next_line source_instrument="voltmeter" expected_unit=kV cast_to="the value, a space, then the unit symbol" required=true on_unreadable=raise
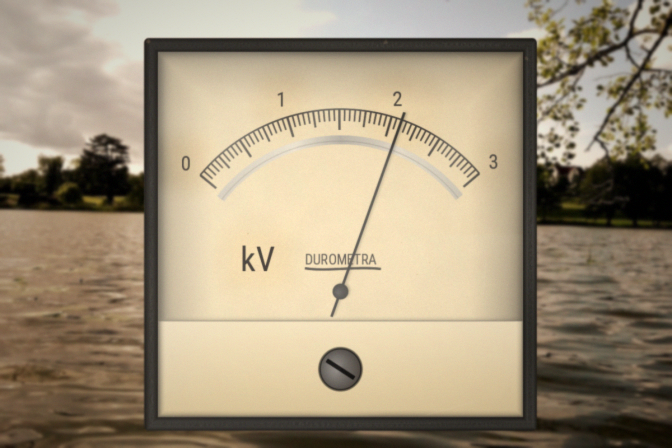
2.1 kV
